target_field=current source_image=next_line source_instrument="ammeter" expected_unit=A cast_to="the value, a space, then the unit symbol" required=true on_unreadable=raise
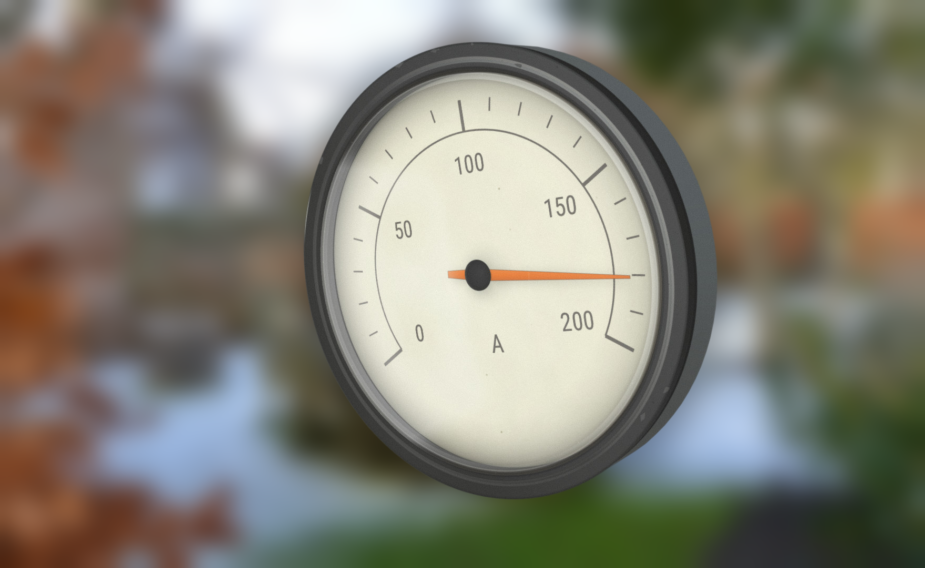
180 A
